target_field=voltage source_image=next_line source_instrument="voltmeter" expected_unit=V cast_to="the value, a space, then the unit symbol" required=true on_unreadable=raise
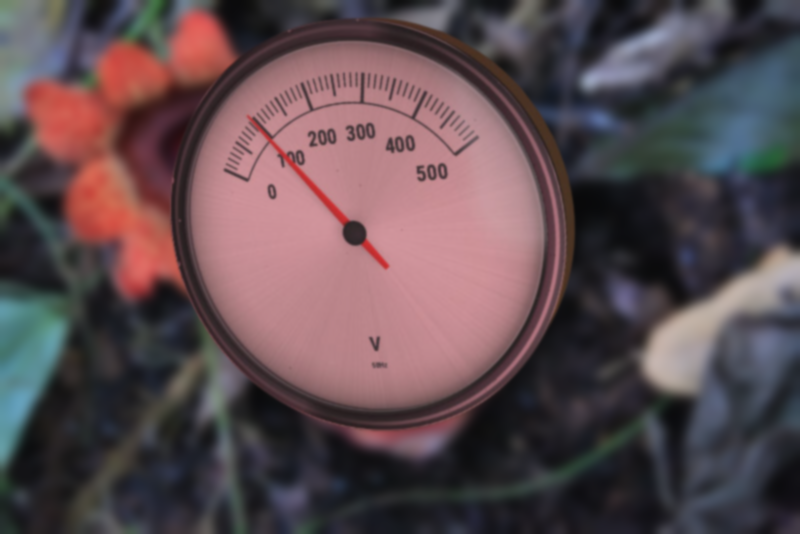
100 V
